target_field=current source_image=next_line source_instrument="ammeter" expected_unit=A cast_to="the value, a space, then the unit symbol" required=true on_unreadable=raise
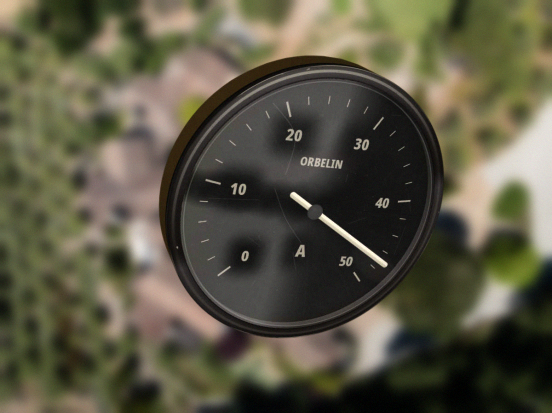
47 A
